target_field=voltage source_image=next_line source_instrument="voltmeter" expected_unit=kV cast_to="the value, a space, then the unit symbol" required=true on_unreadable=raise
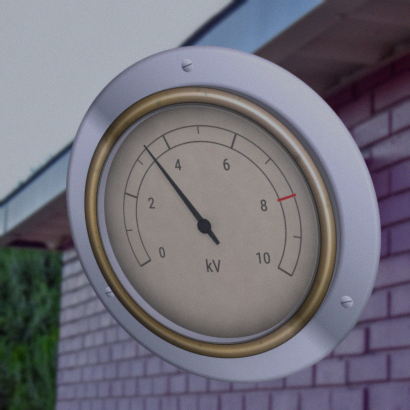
3.5 kV
